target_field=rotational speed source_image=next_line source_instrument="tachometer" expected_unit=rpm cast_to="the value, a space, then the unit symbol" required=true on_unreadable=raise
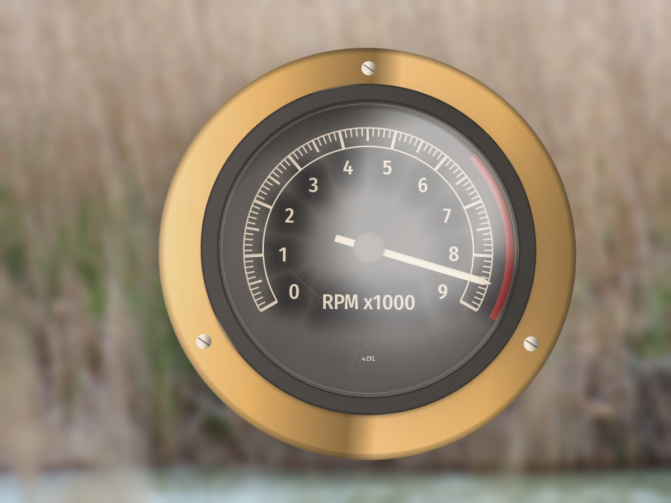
8500 rpm
